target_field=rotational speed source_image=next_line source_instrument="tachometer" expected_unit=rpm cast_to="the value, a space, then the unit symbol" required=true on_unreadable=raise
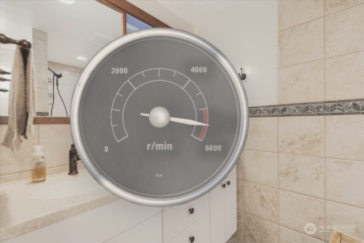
5500 rpm
